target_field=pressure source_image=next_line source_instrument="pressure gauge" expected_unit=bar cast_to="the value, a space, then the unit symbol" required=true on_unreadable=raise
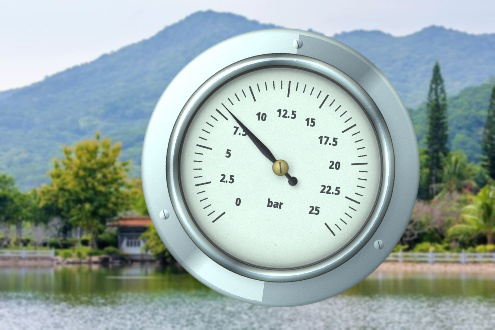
8 bar
